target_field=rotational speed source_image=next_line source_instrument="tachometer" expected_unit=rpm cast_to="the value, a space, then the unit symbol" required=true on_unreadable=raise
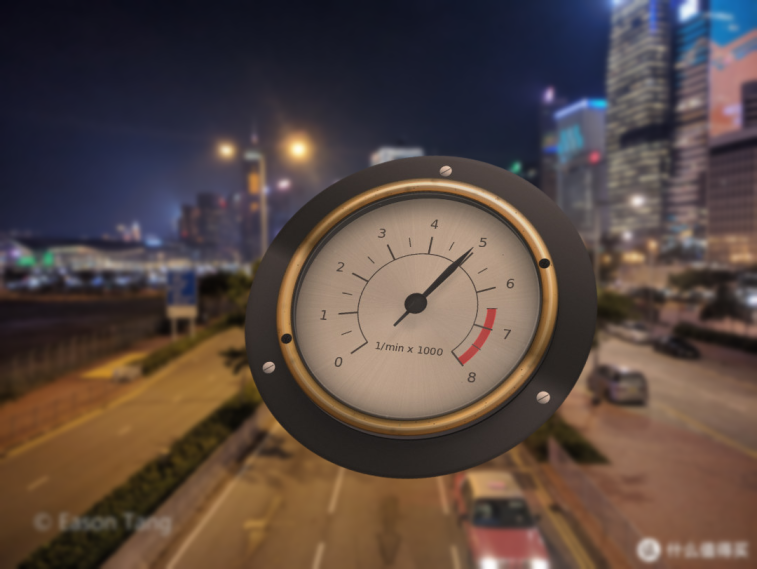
5000 rpm
